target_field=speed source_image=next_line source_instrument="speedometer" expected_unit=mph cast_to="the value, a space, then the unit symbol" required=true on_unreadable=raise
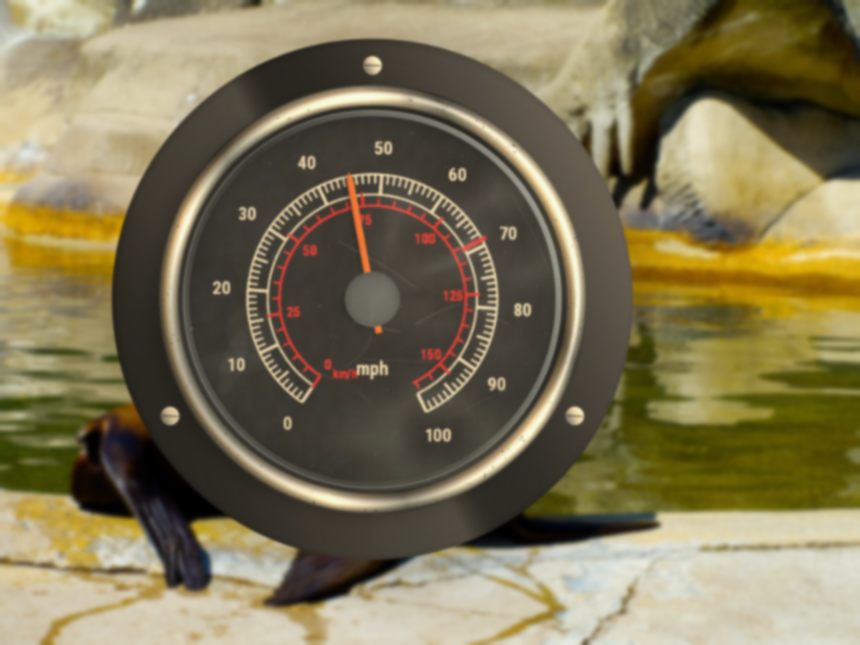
45 mph
